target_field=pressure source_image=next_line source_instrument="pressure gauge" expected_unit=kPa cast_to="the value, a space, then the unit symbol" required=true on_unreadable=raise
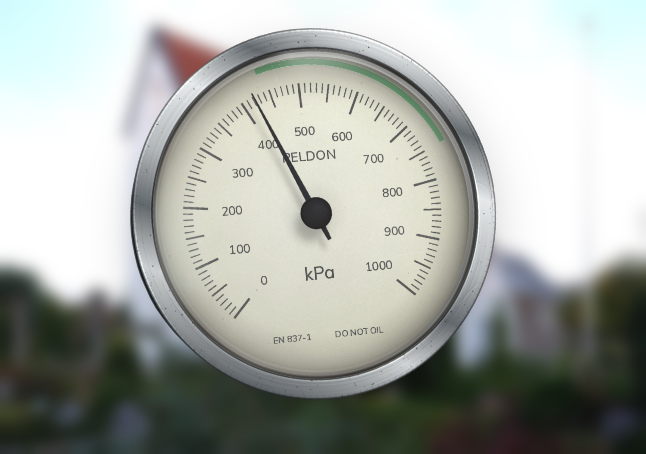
420 kPa
